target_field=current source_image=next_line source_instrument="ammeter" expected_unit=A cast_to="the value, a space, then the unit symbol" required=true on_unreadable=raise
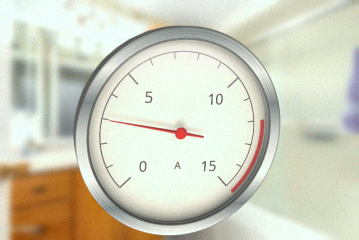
3 A
